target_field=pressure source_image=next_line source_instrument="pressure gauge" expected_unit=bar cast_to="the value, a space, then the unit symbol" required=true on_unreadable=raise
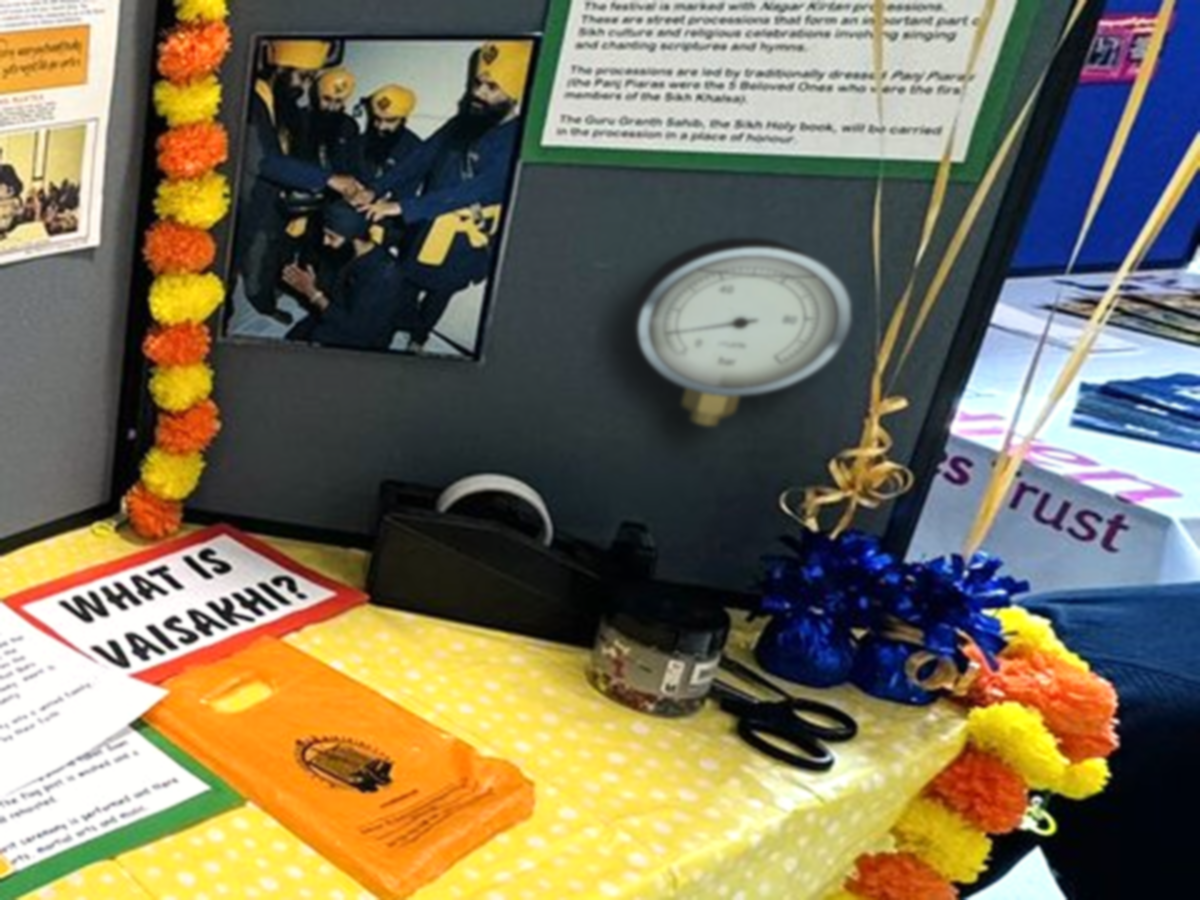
10 bar
